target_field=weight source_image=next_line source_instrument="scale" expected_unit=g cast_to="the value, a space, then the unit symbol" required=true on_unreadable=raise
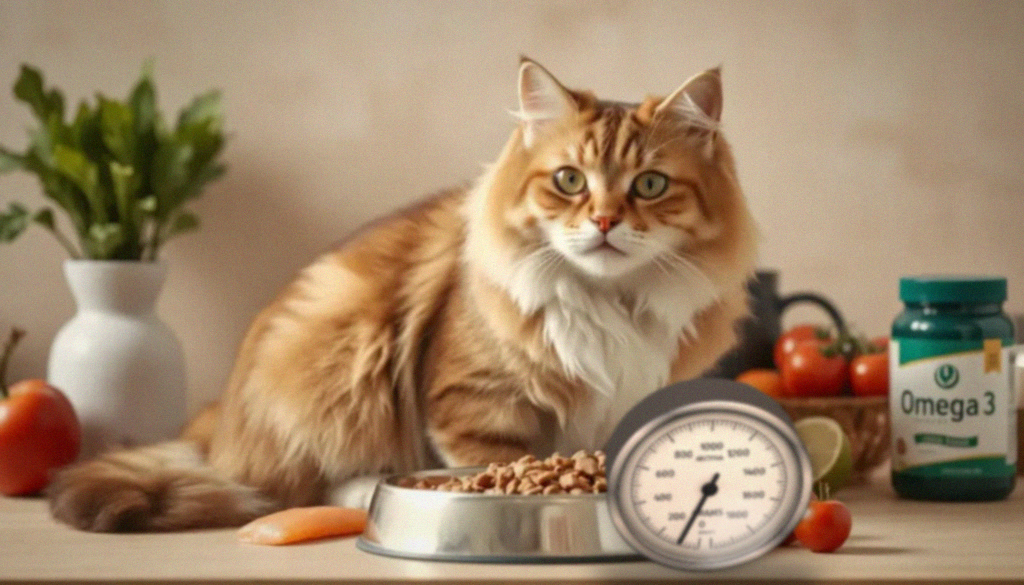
100 g
